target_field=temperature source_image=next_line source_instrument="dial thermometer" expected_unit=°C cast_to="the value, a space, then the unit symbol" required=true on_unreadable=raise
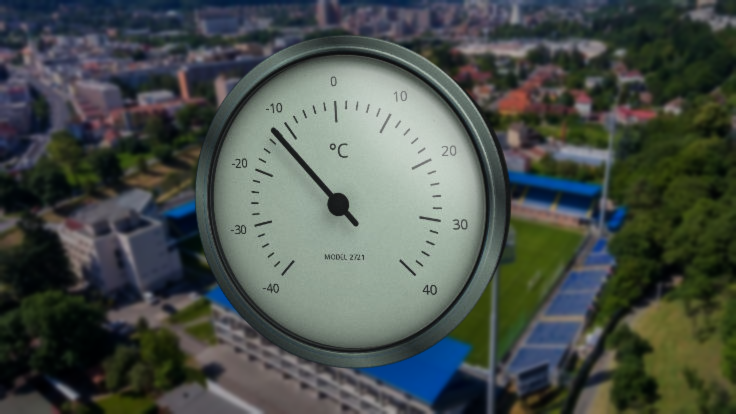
-12 °C
